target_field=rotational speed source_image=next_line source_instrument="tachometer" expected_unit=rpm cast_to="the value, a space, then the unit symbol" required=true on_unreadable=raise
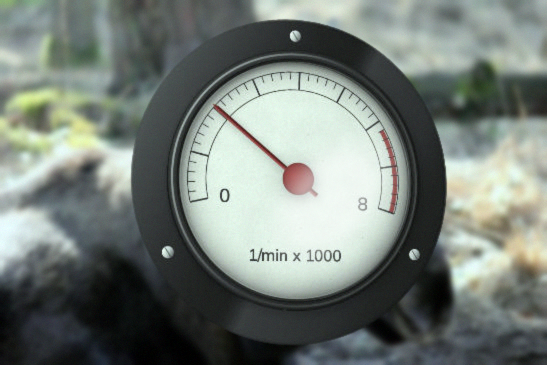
2000 rpm
